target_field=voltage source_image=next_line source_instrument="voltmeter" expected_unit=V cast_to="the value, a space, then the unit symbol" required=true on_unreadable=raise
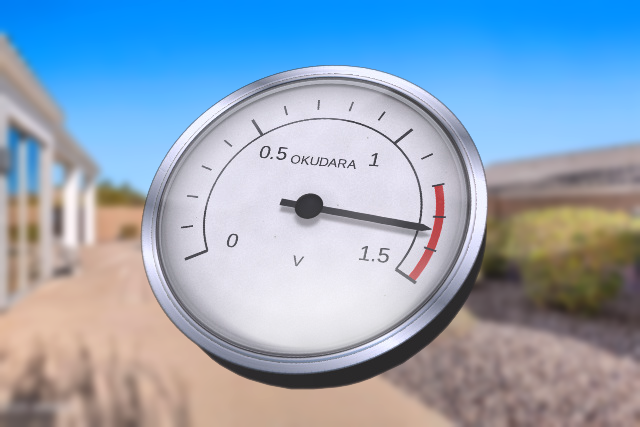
1.35 V
